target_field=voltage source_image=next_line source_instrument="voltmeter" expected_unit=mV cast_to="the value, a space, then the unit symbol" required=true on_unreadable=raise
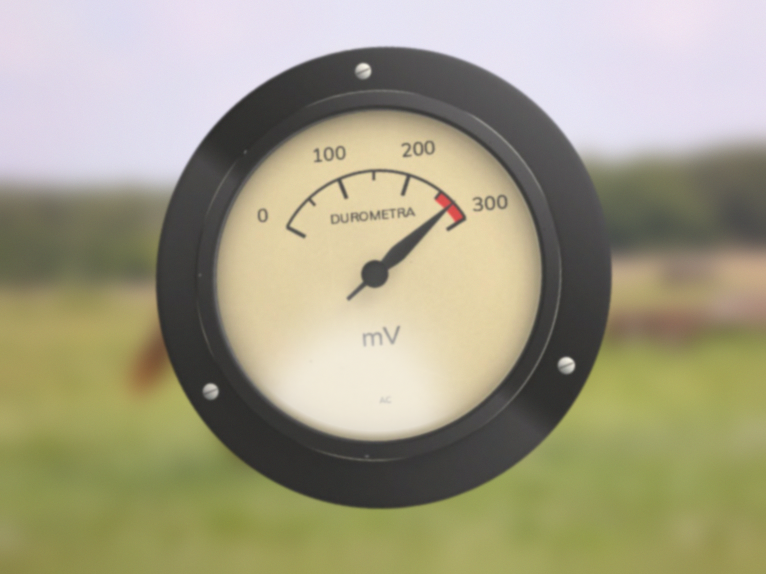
275 mV
